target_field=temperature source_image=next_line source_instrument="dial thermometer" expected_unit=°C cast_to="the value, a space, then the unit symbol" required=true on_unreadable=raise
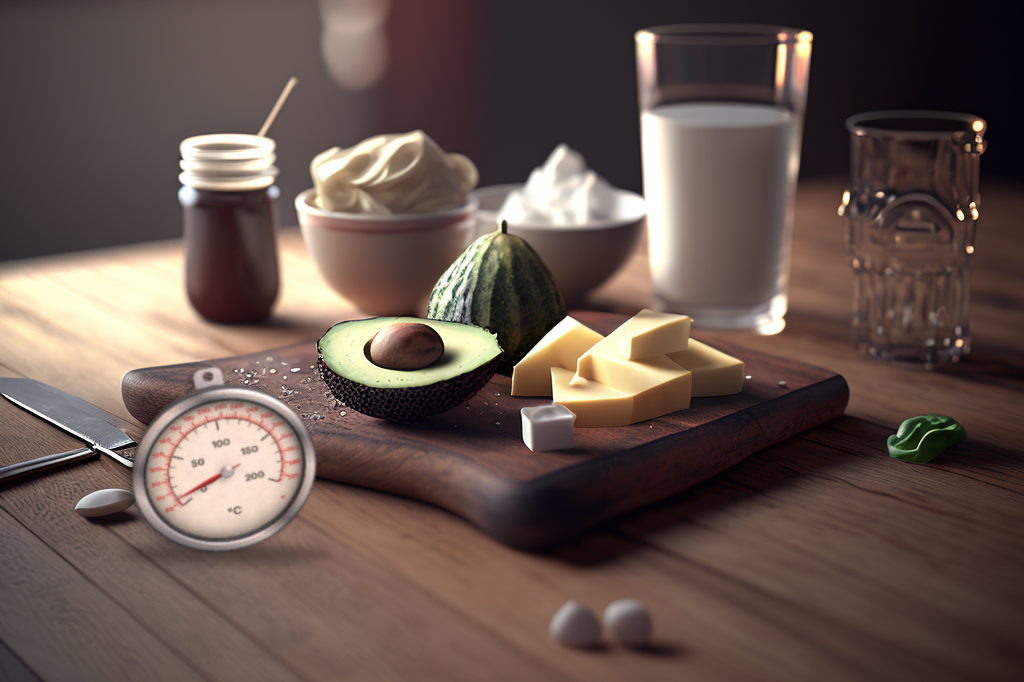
10 °C
